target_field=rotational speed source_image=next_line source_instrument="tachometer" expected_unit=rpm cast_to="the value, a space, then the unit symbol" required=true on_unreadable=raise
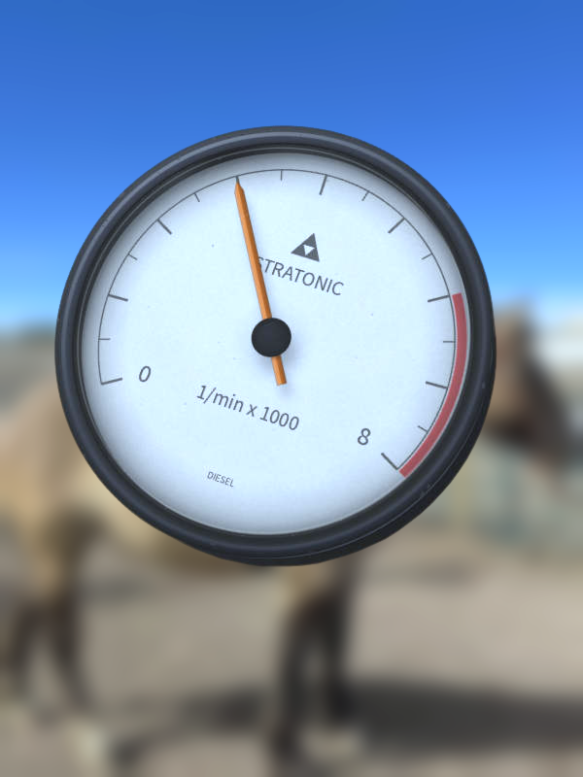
3000 rpm
